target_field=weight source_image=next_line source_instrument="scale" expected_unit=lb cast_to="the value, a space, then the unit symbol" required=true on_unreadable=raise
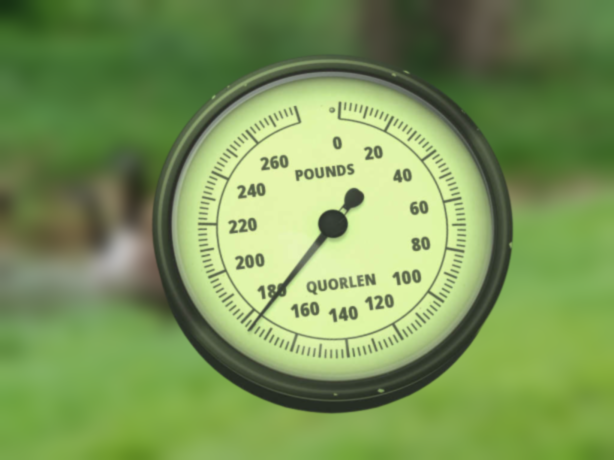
176 lb
